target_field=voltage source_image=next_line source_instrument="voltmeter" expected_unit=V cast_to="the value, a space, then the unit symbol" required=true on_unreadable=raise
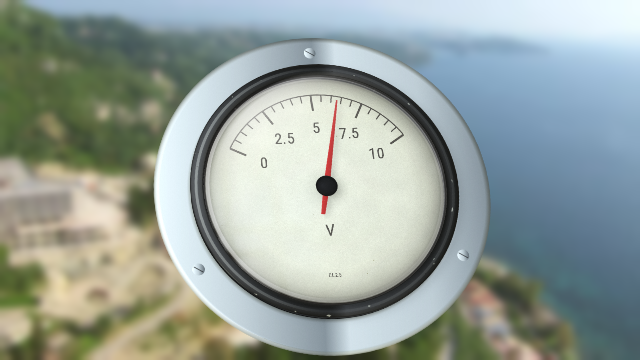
6.25 V
